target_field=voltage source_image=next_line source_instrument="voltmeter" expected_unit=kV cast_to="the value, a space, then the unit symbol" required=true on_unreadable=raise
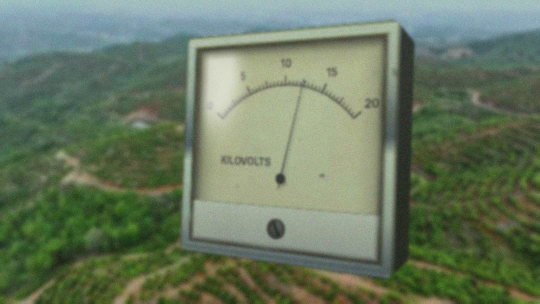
12.5 kV
